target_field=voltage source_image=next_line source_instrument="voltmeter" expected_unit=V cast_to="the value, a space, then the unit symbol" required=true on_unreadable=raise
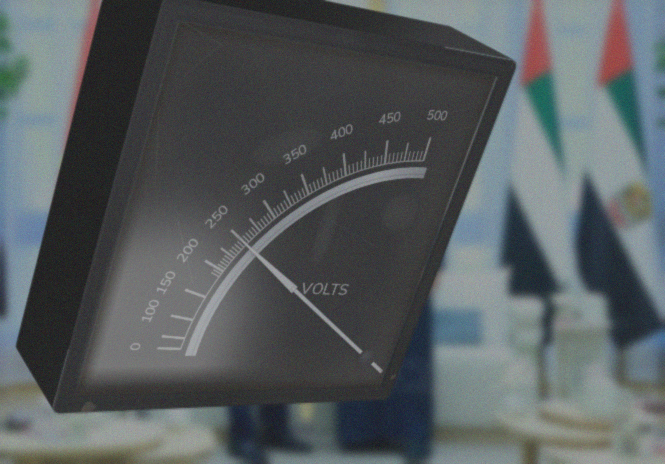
250 V
